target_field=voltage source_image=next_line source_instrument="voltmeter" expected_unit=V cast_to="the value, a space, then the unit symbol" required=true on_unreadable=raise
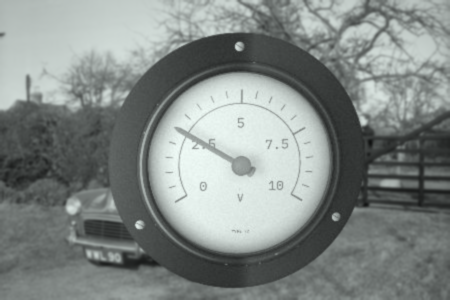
2.5 V
